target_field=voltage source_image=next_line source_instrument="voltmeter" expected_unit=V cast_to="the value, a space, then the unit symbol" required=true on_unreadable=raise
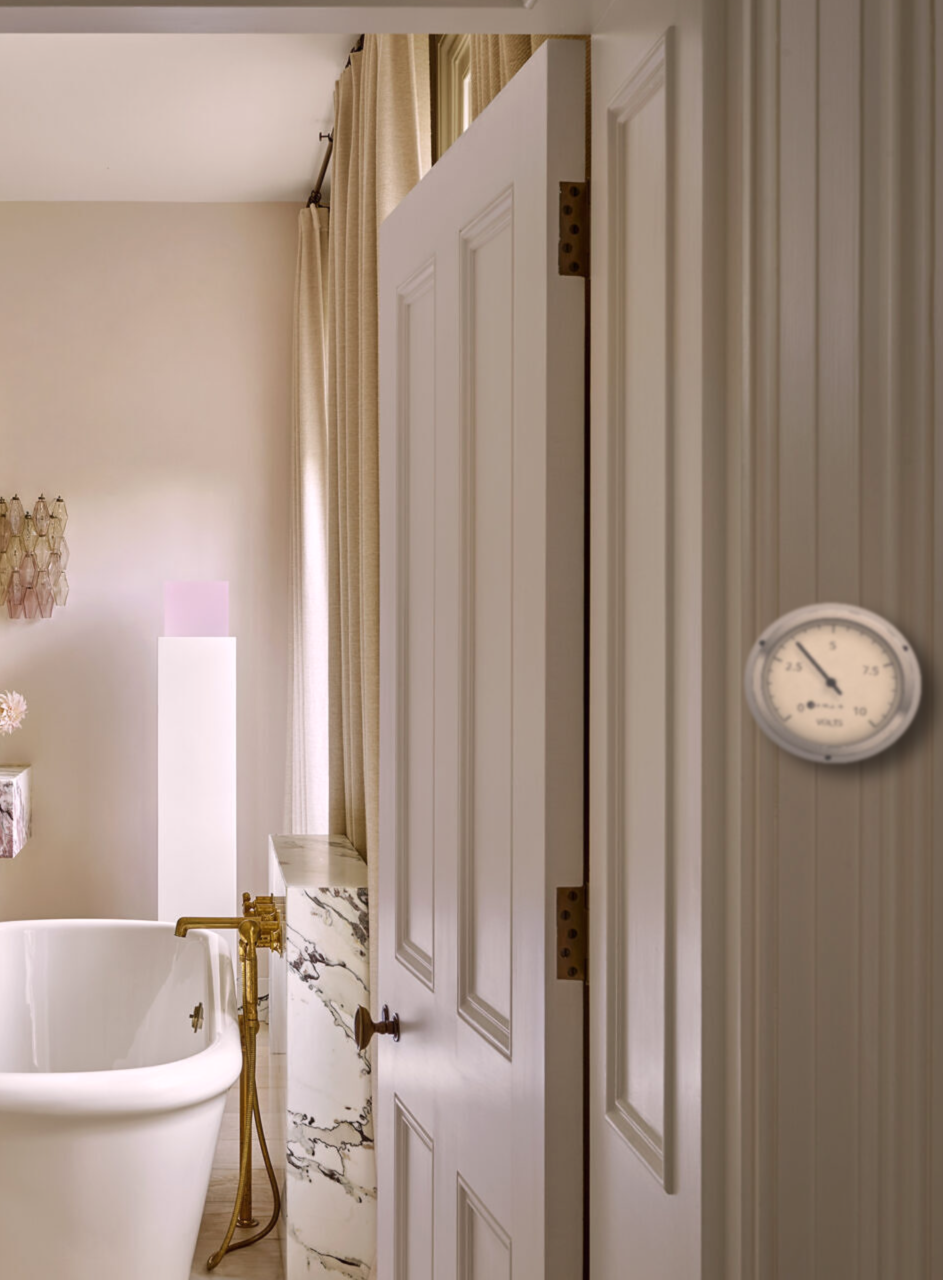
3.5 V
